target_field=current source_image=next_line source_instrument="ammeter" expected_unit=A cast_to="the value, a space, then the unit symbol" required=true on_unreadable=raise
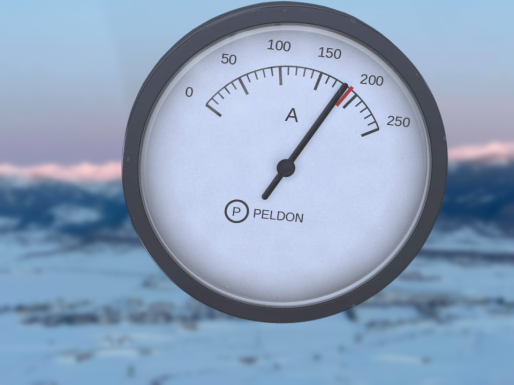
180 A
